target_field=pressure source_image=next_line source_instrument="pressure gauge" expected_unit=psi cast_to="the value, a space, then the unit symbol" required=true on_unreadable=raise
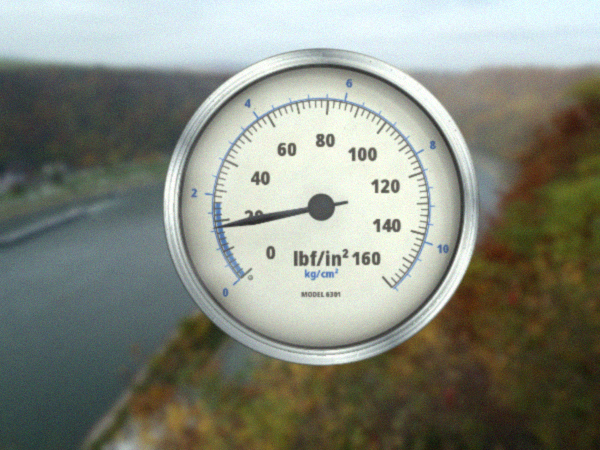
18 psi
